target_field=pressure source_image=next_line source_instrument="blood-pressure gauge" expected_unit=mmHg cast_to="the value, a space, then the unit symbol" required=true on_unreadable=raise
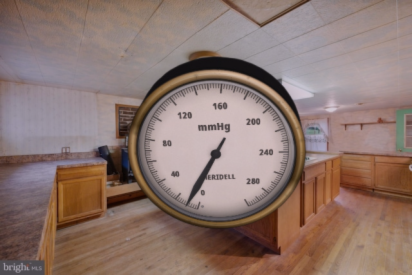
10 mmHg
